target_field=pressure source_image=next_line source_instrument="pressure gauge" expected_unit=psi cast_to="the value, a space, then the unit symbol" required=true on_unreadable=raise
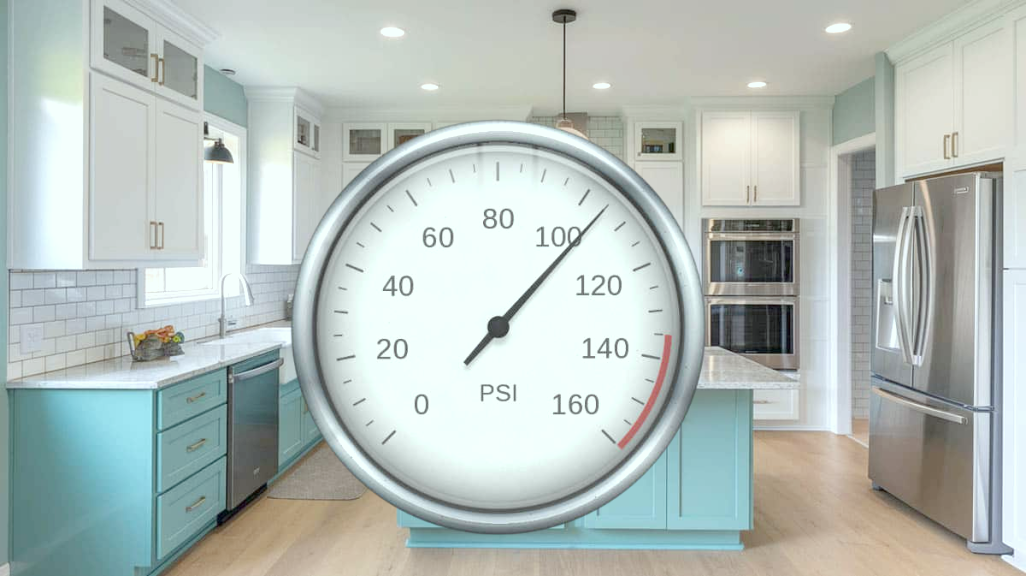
105 psi
